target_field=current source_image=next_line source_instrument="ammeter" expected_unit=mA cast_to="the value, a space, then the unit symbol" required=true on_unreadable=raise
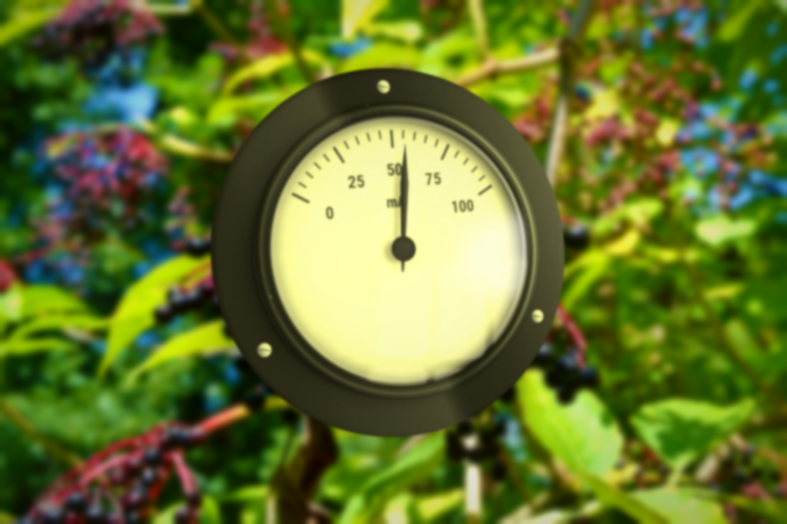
55 mA
